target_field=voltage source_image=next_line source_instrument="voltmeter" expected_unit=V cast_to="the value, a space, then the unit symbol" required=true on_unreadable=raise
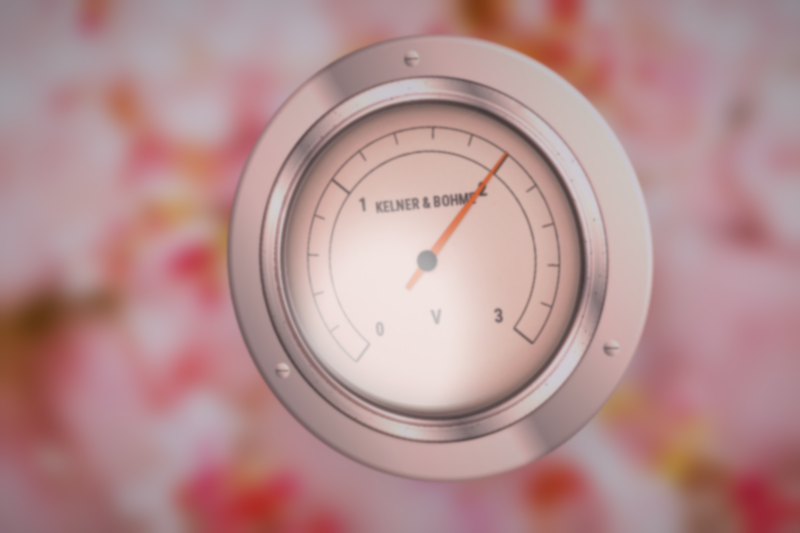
2 V
